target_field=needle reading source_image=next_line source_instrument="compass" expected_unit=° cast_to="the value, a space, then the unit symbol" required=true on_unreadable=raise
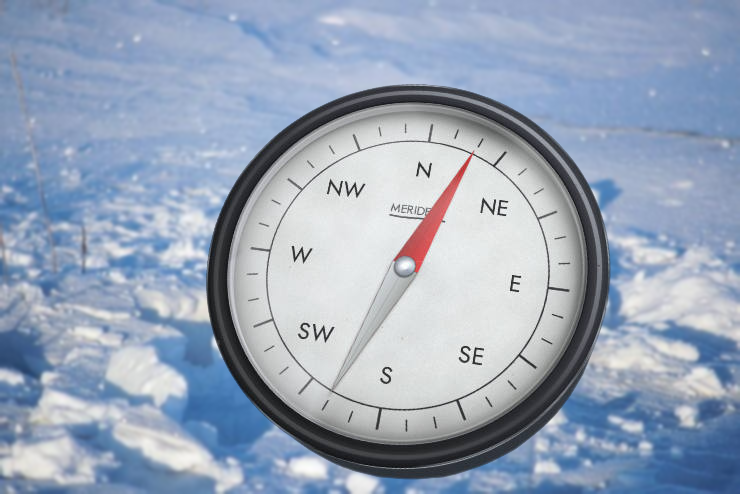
20 °
